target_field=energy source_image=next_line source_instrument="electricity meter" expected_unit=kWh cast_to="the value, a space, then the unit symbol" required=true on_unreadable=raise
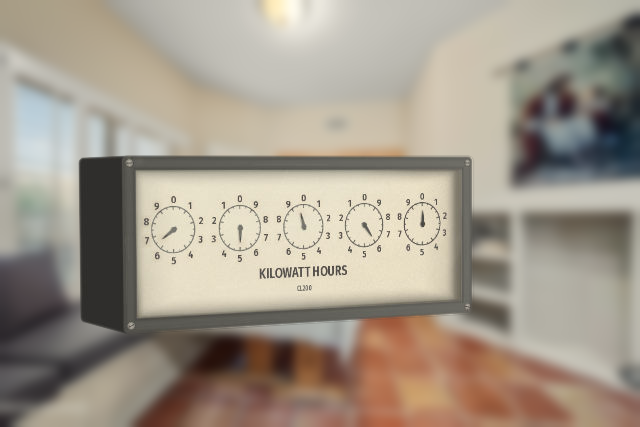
64960 kWh
